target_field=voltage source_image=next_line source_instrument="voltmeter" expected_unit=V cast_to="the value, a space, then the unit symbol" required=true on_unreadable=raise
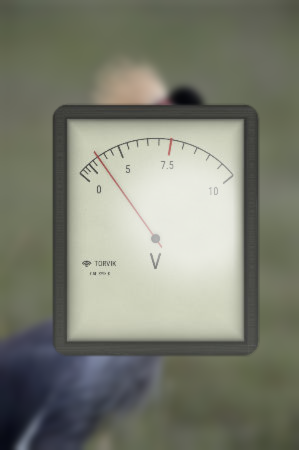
3.5 V
